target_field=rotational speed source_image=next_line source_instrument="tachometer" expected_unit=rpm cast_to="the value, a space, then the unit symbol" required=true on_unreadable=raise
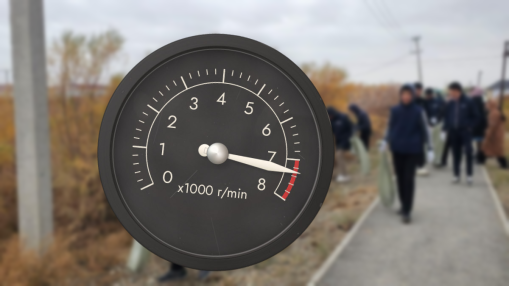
7300 rpm
